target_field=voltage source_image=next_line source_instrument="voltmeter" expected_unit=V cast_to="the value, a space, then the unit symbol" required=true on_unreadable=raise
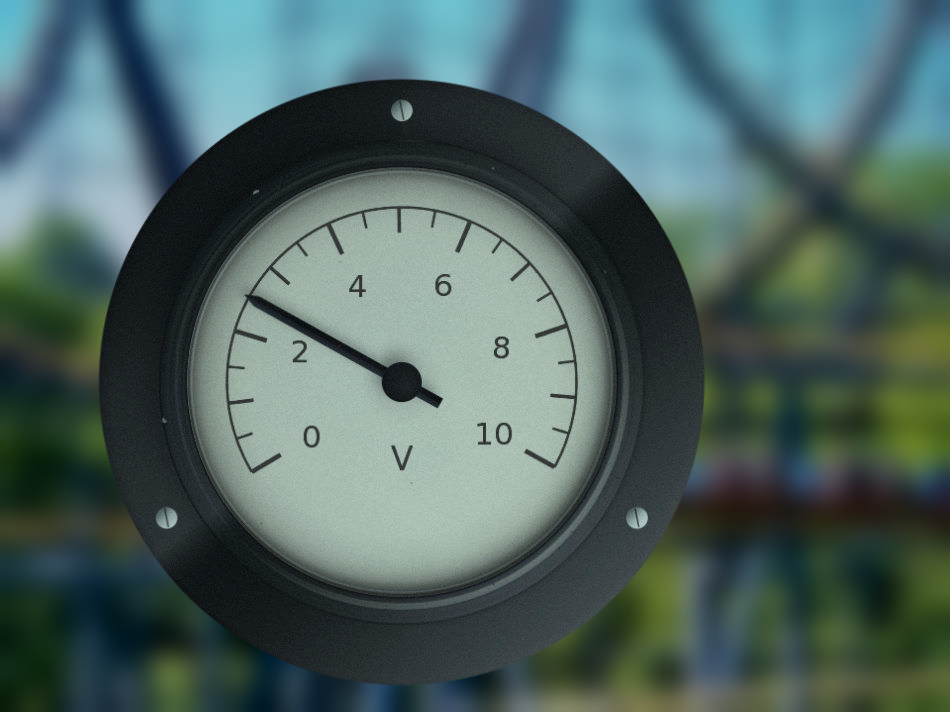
2.5 V
